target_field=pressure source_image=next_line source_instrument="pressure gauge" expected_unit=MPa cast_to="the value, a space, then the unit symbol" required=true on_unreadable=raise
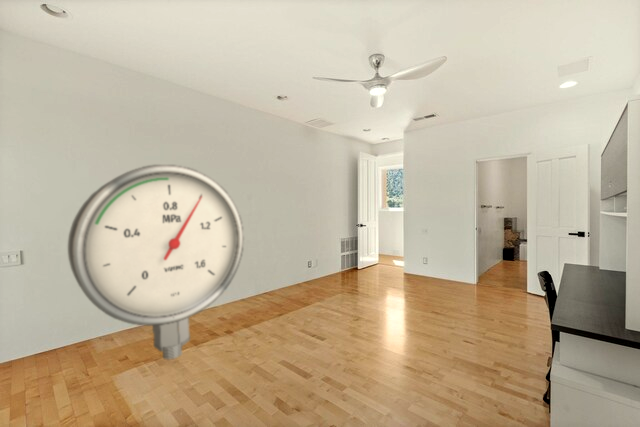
1 MPa
